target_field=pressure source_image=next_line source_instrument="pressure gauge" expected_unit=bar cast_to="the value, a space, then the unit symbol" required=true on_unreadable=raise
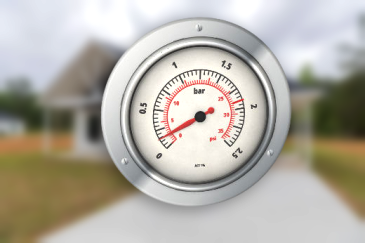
0.15 bar
